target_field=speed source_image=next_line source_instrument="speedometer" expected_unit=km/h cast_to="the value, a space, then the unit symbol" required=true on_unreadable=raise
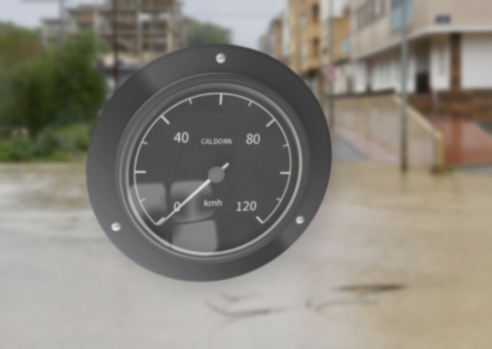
0 km/h
